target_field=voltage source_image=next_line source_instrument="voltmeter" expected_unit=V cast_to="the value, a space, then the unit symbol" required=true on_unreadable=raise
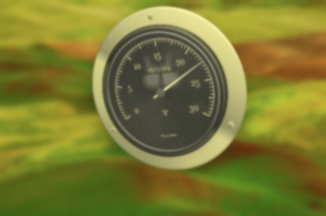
22.5 V
